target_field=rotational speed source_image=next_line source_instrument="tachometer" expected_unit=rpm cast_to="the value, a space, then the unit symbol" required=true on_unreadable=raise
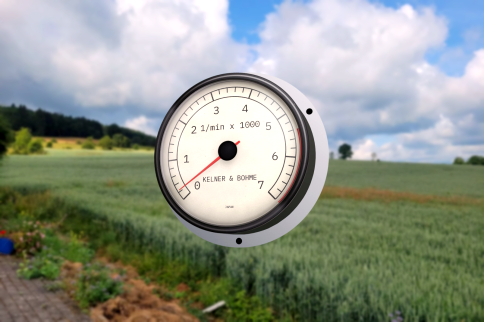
200 rpm
